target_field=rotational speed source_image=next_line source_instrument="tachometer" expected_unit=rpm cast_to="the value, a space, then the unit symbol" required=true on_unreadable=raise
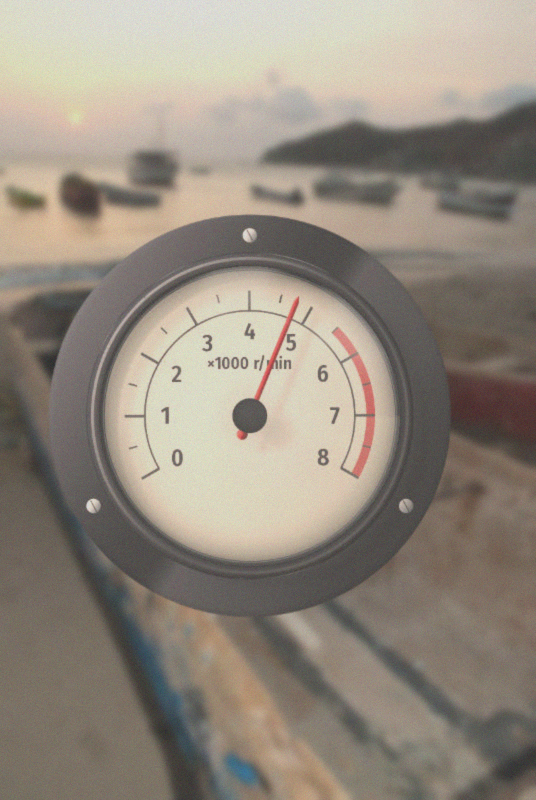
4750 rpm
